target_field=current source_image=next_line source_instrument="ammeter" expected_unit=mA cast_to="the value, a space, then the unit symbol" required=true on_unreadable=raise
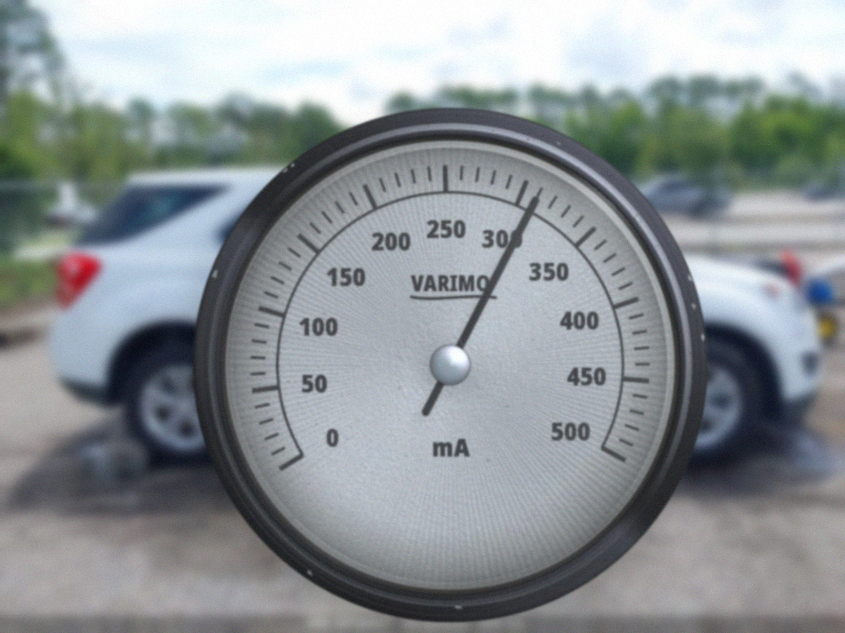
310 mA
